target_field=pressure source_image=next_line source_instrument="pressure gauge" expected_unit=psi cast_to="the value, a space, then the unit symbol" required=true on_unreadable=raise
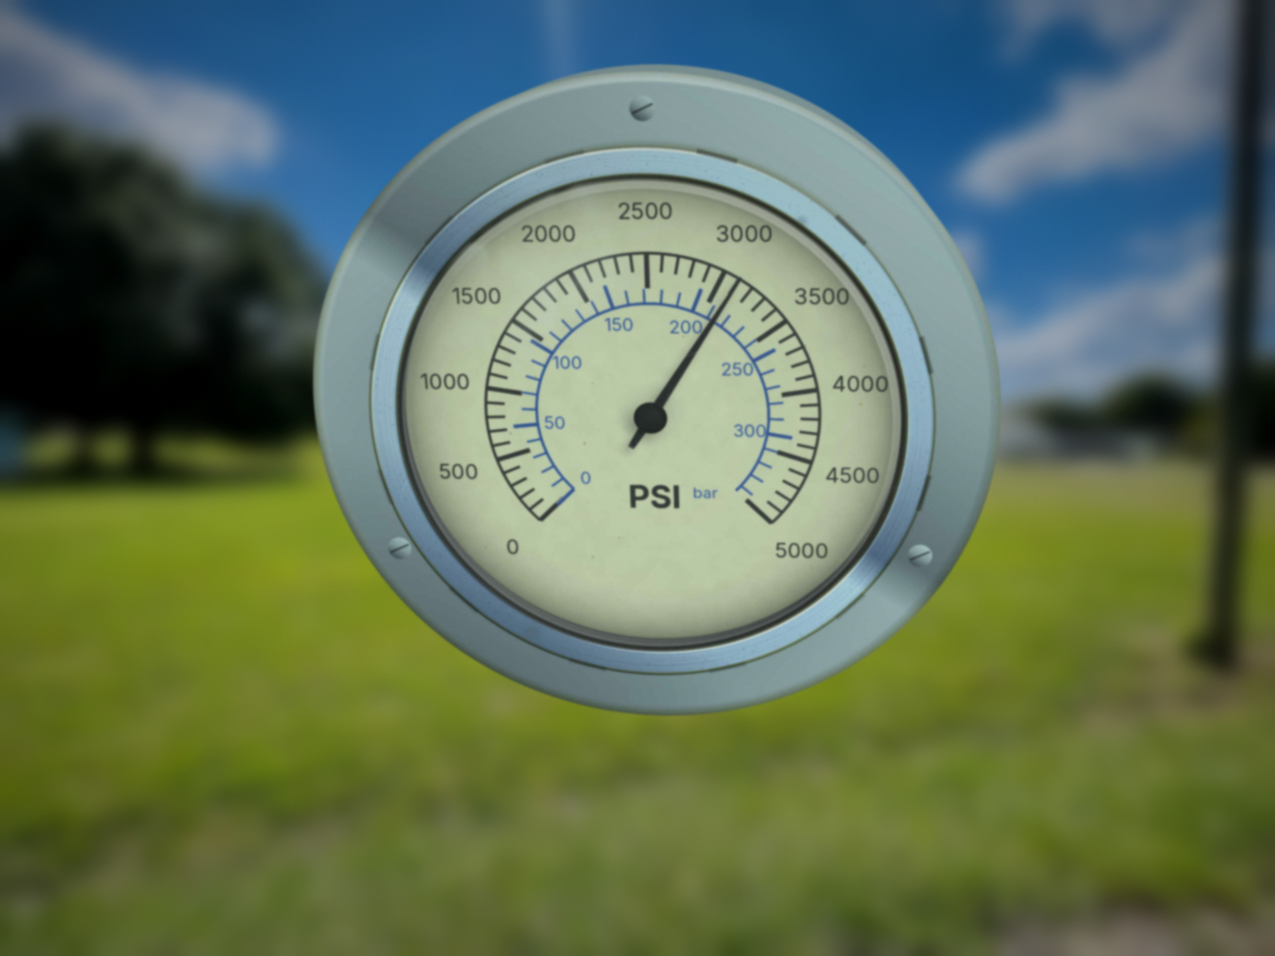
3100 psi
